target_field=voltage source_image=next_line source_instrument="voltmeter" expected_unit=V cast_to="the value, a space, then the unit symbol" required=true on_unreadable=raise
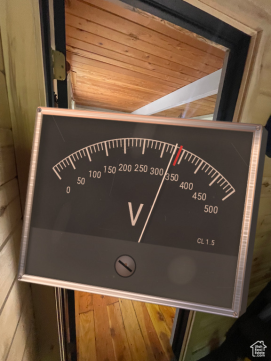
330 V
